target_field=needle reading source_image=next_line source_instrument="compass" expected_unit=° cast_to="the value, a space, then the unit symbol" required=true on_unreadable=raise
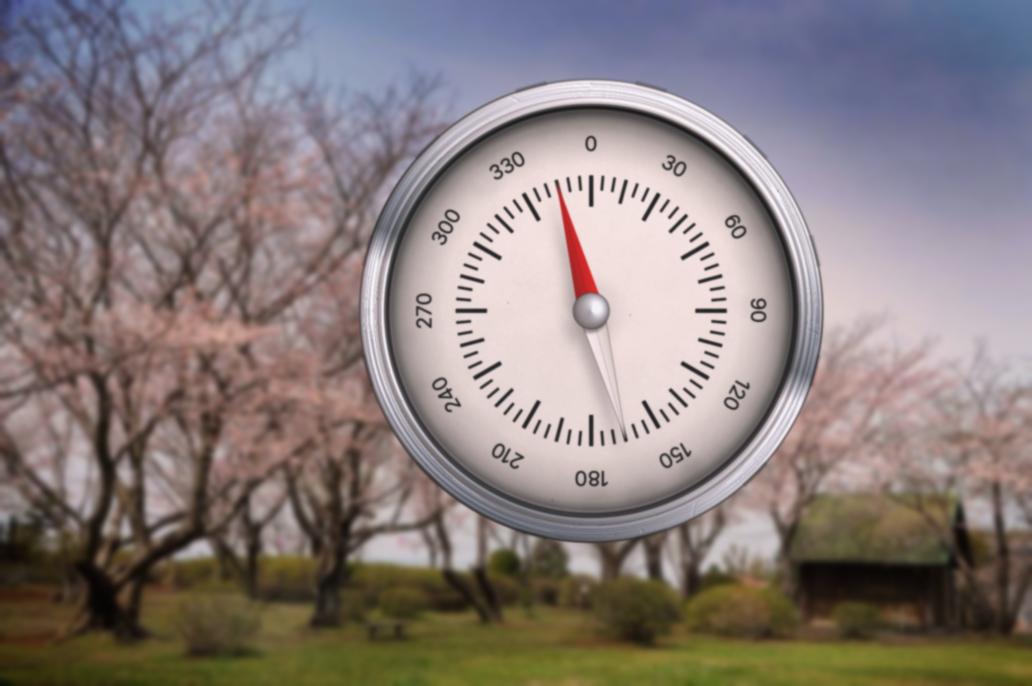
345 °
